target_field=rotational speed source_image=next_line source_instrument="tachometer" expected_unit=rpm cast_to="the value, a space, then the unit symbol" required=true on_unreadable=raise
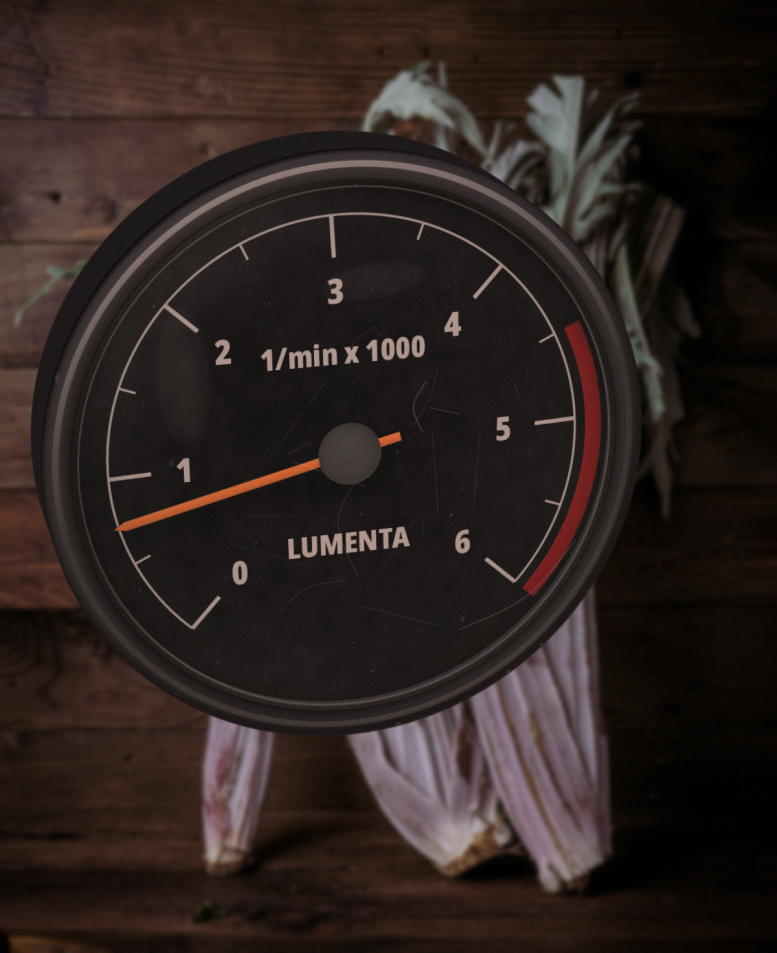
750 rpm
